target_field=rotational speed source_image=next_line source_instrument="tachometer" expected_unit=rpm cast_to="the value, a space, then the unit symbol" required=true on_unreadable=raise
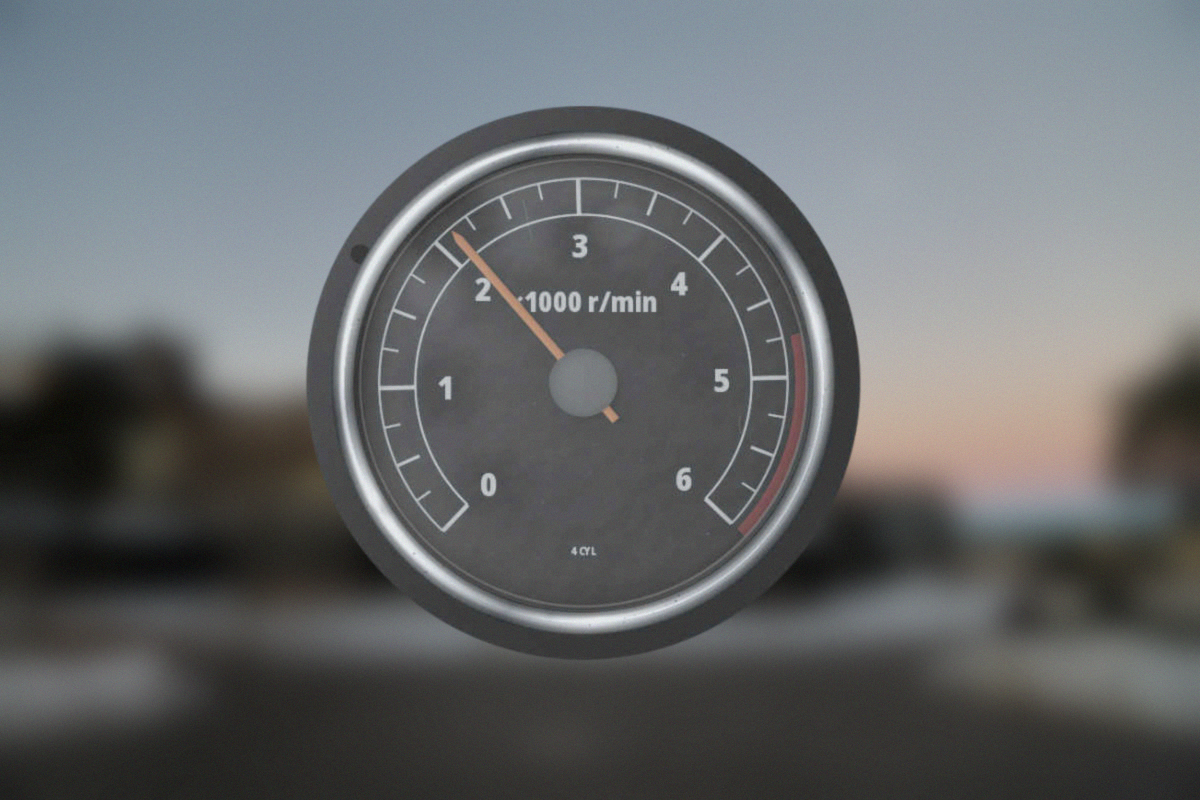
2125 rpm
